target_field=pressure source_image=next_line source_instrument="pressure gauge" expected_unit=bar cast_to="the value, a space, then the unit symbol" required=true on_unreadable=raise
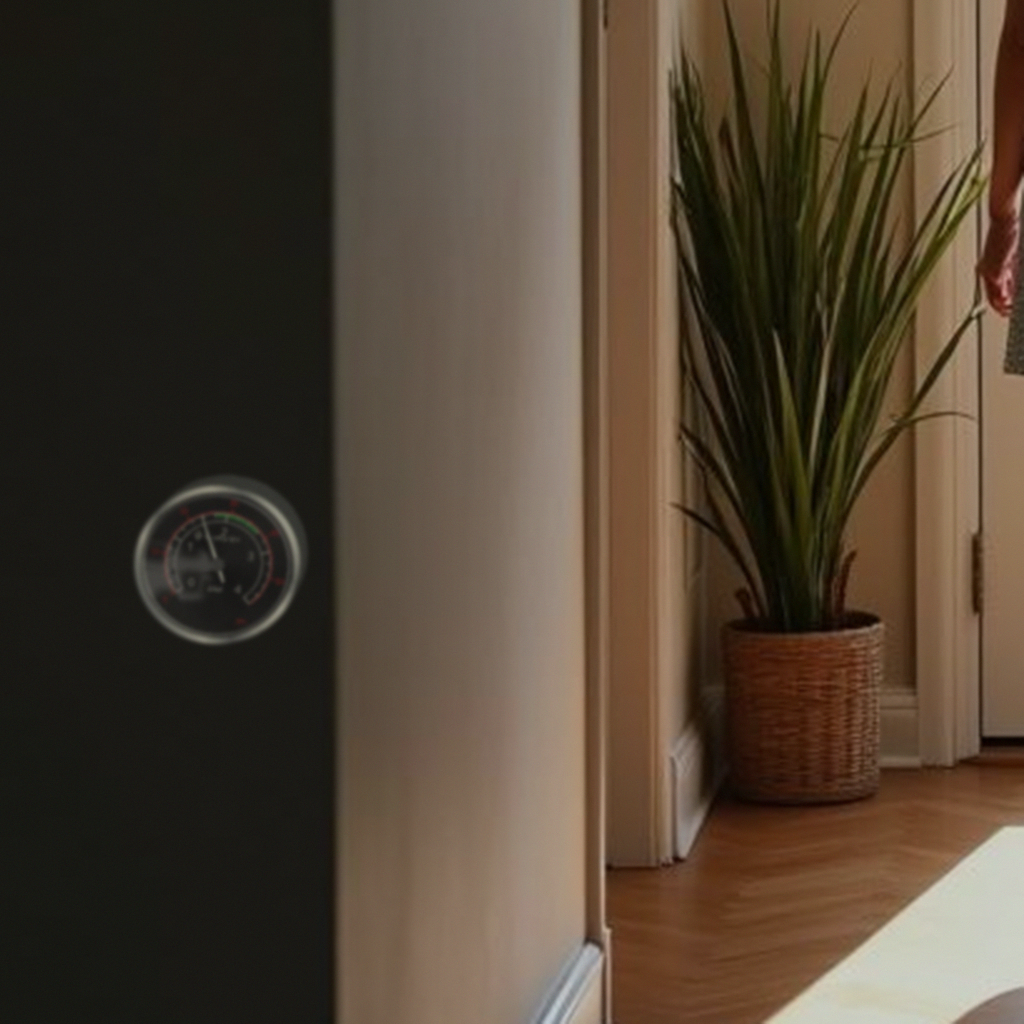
1.6 bar
